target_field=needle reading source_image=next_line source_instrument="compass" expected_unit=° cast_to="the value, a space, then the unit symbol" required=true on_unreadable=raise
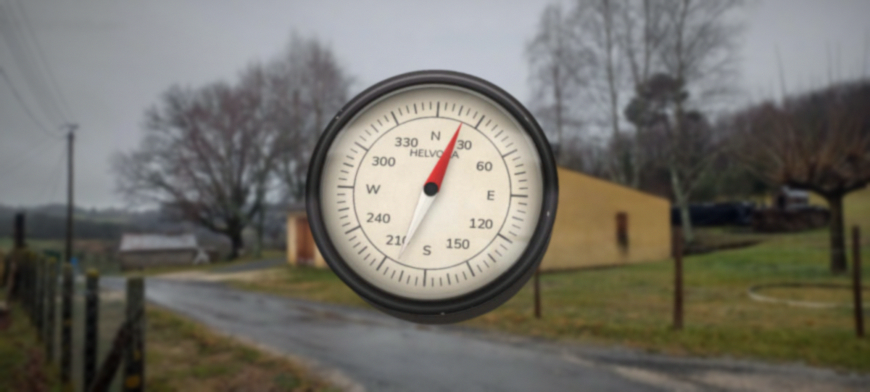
20 °
